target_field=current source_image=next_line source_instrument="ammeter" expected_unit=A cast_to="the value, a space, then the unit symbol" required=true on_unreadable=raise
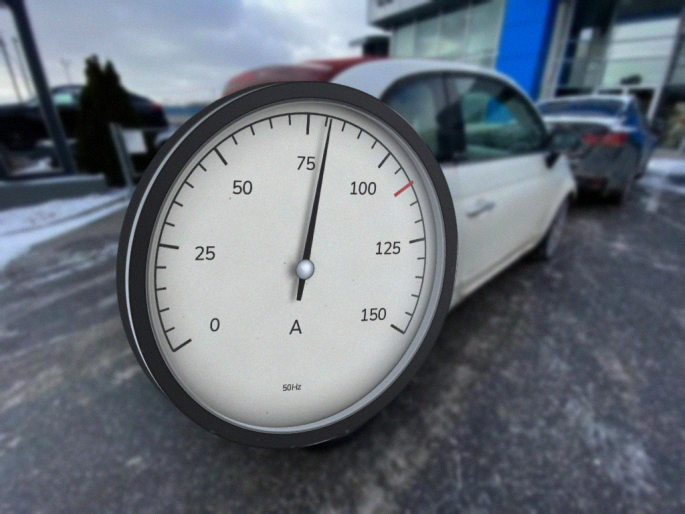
80 A
